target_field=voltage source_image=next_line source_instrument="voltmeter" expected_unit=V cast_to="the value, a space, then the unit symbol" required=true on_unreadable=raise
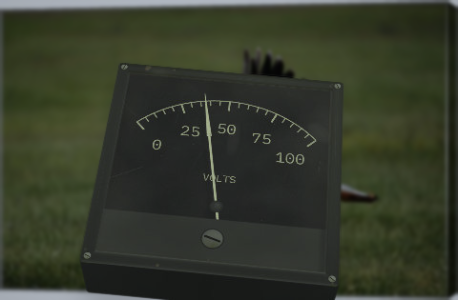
37.5 V
